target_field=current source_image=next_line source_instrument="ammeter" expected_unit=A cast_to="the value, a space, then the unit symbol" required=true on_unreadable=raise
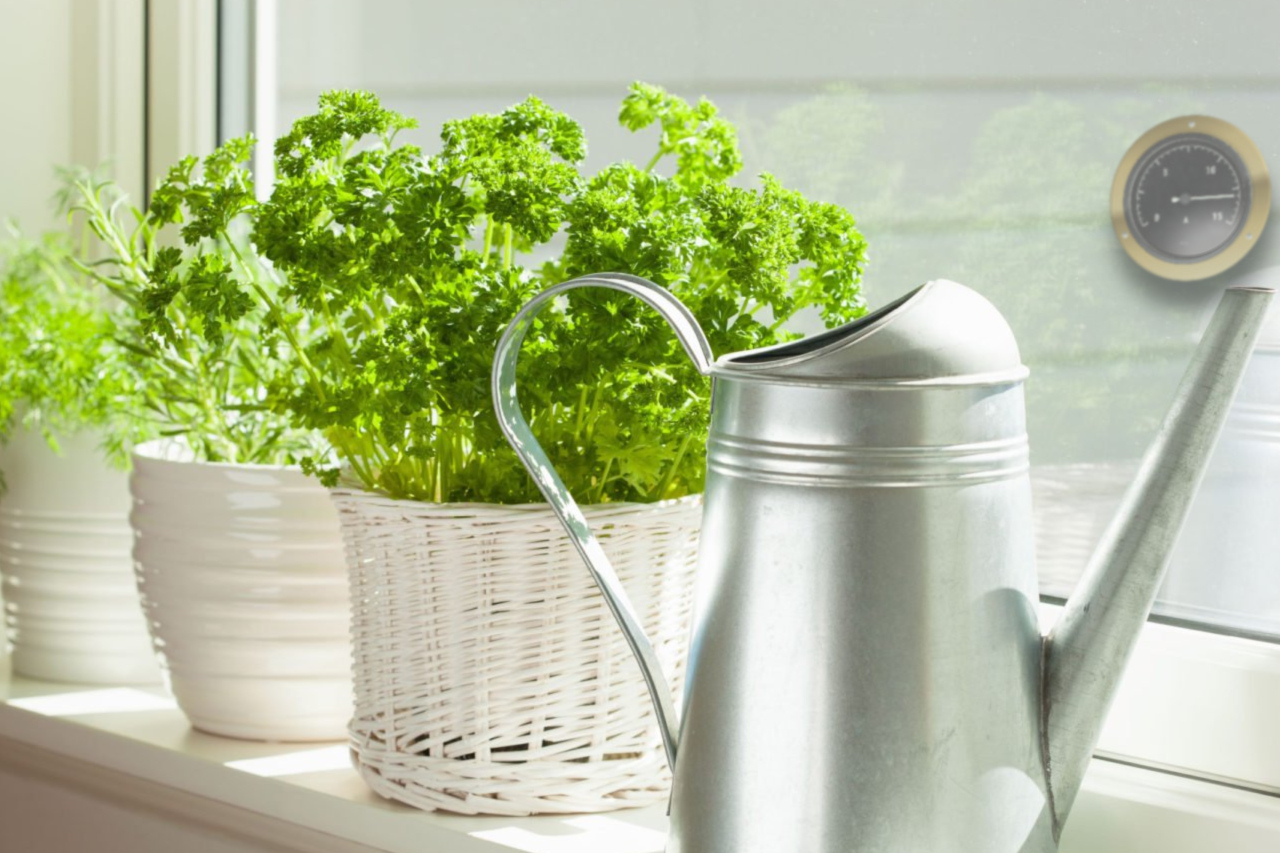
13 A
